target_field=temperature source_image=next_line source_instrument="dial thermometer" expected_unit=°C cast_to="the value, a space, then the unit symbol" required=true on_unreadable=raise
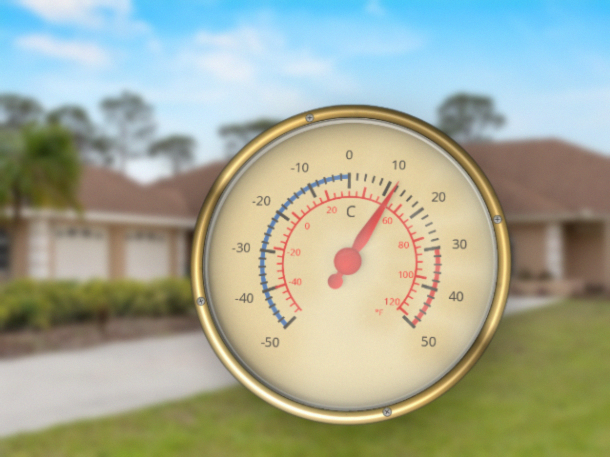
12 °C
